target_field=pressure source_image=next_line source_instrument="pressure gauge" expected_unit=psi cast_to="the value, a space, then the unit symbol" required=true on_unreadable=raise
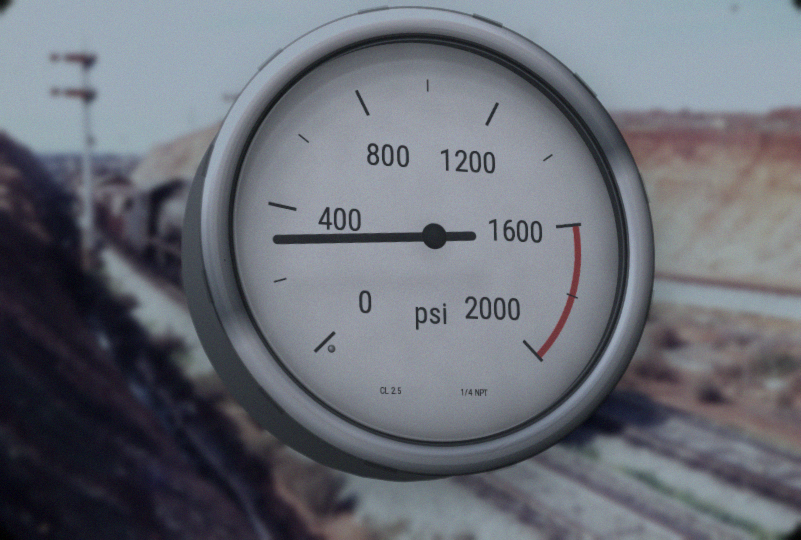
300 psi
